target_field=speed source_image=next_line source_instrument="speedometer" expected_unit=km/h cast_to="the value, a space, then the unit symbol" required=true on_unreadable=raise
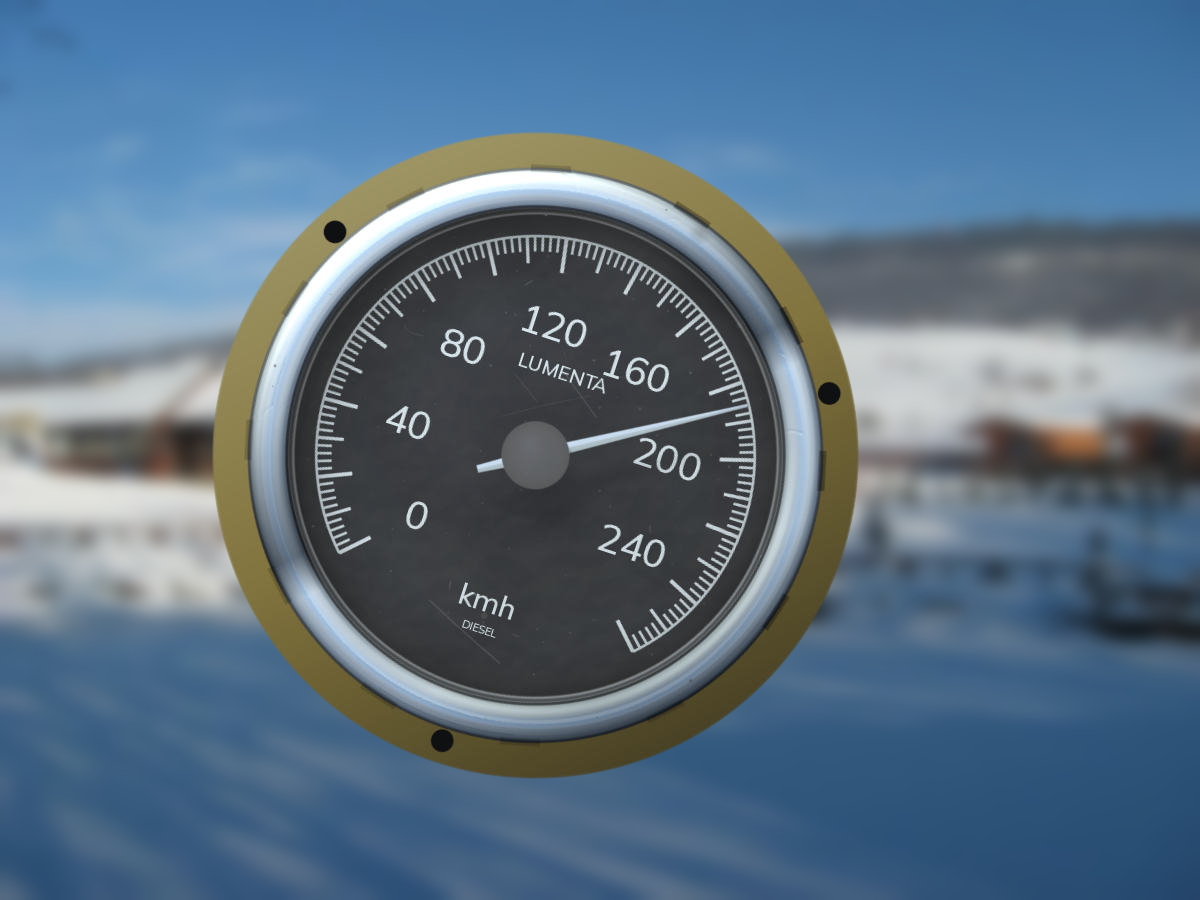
186 km/h
